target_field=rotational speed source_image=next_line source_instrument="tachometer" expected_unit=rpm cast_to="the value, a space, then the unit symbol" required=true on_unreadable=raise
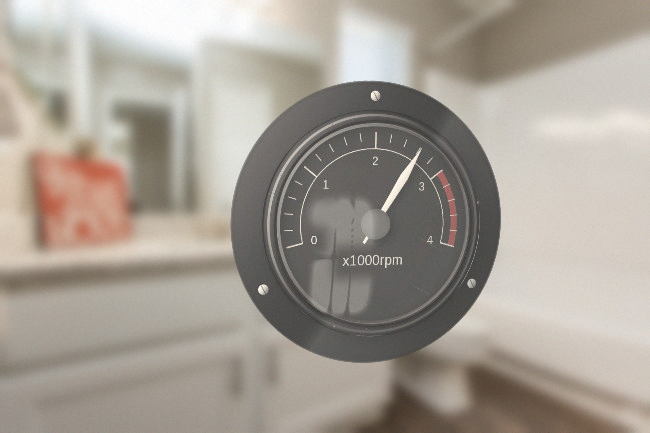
2600 rpm
